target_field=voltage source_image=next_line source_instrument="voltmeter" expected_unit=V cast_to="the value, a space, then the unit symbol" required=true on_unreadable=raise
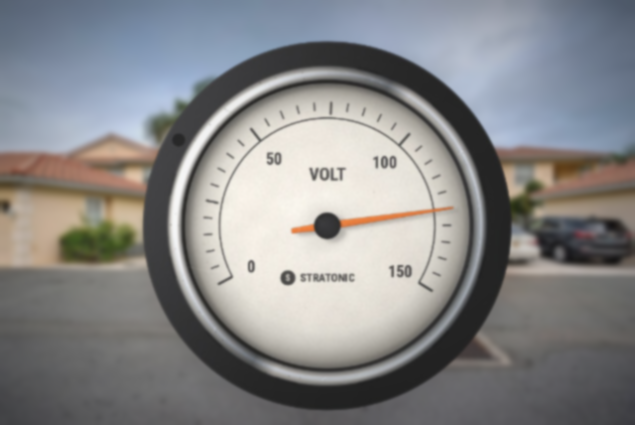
125 V
